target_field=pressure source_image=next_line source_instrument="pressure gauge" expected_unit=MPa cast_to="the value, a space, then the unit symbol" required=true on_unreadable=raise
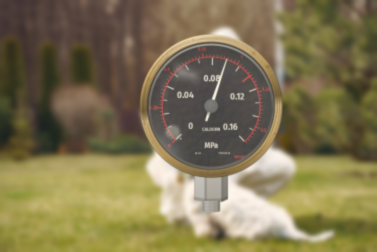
0.09 MPa
